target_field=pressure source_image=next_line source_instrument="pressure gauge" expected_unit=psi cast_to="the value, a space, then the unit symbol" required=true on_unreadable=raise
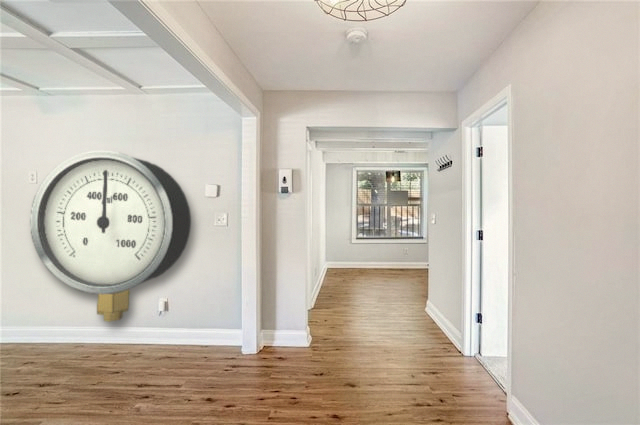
500 psi
